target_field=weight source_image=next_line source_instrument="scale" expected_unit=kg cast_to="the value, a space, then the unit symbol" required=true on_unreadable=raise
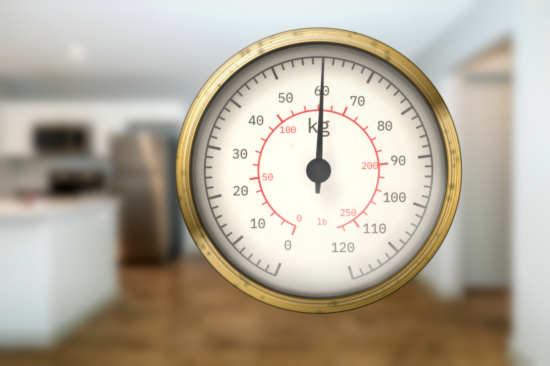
60 kg
